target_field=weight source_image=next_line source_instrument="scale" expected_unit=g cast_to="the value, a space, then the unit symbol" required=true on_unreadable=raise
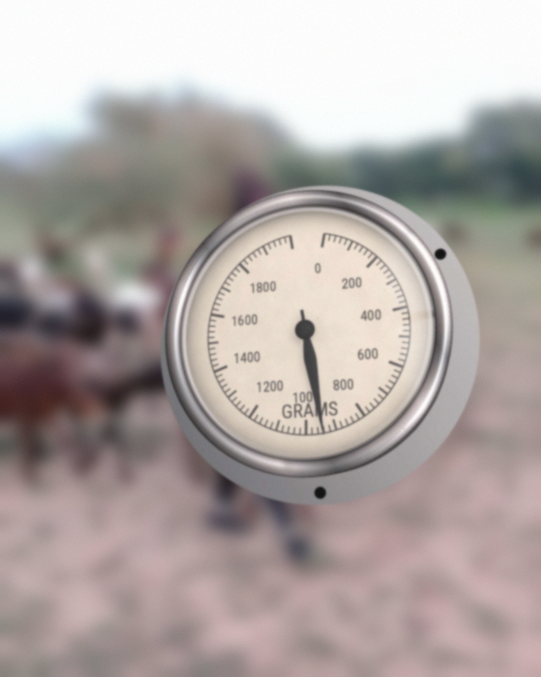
940 g
